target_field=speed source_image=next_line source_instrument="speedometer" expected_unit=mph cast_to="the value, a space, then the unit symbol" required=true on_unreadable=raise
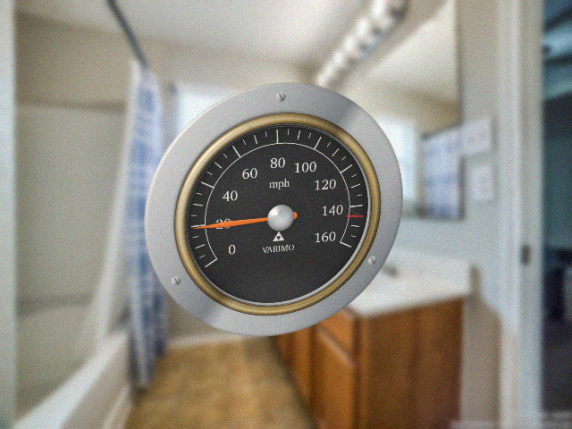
20 mph
